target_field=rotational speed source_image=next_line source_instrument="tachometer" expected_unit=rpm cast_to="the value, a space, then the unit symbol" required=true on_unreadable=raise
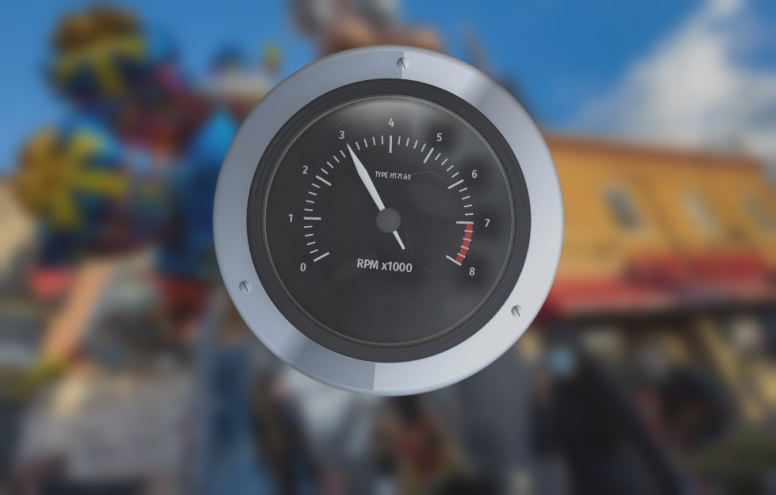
3000 rpm
